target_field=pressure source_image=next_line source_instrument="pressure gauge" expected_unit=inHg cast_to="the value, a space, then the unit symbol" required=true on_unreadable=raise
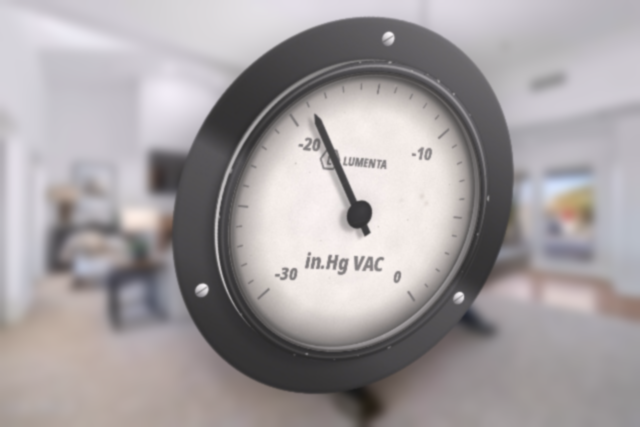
-19 inHg
